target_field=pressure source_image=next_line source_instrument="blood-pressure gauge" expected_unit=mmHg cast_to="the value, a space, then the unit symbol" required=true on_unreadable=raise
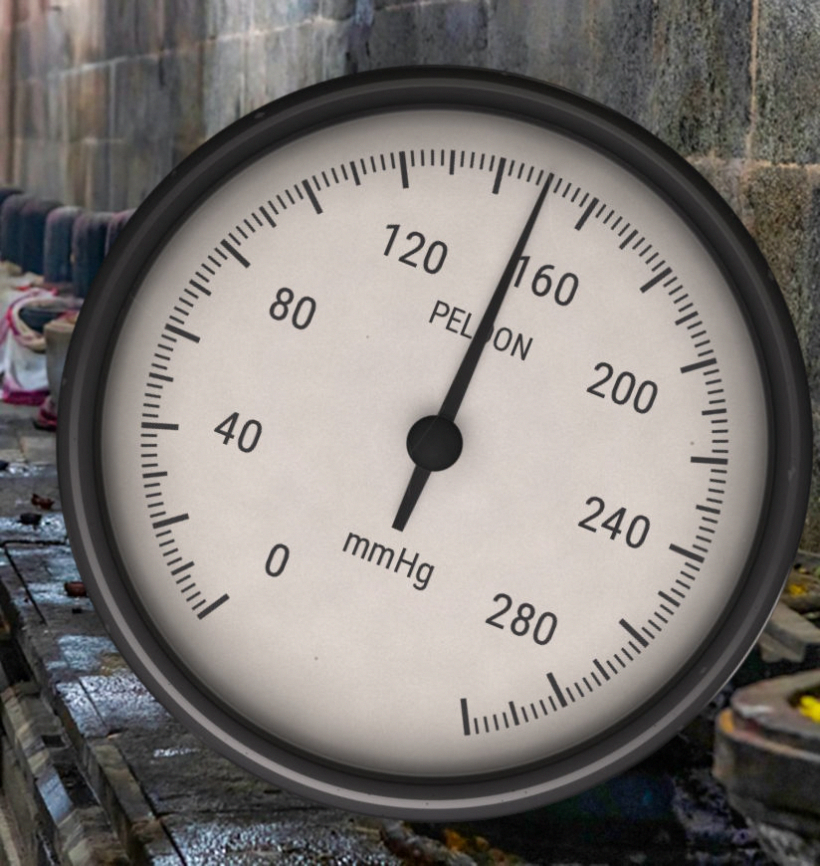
150 mmHg
